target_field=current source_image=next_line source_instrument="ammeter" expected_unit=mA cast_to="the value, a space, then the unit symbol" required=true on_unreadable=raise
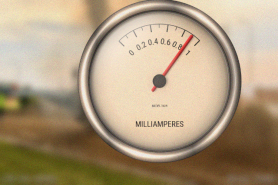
0.9 mA
